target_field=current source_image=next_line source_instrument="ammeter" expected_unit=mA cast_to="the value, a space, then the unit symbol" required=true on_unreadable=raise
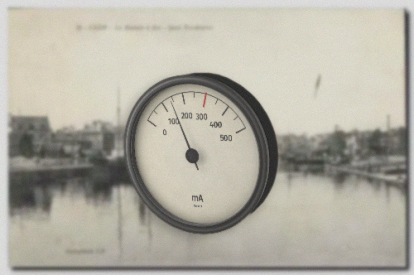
150 mA
